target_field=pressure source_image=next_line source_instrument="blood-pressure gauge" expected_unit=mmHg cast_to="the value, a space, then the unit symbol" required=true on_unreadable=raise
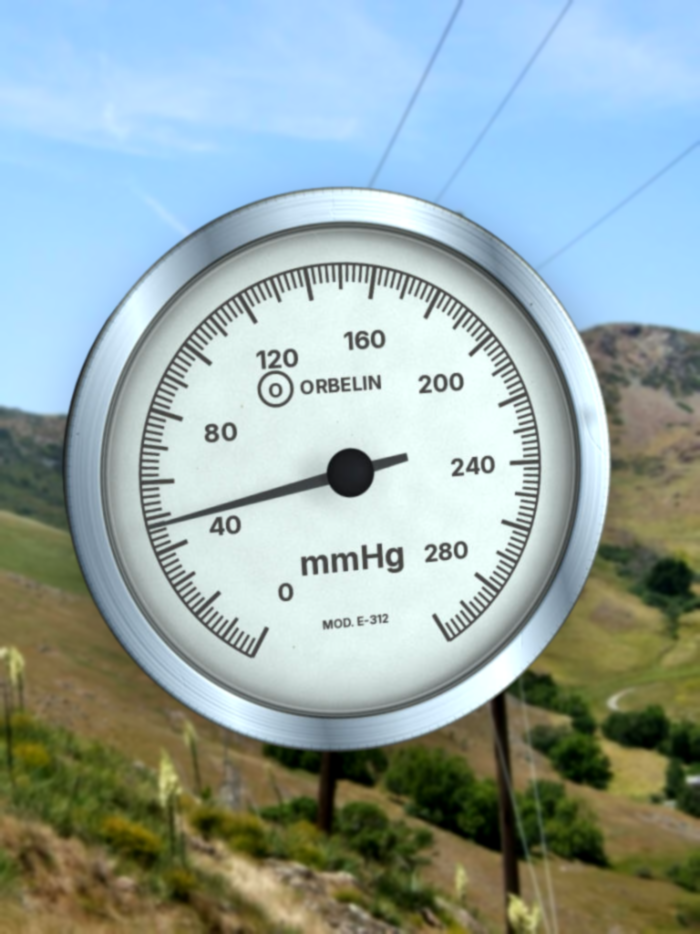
48 mmHg
